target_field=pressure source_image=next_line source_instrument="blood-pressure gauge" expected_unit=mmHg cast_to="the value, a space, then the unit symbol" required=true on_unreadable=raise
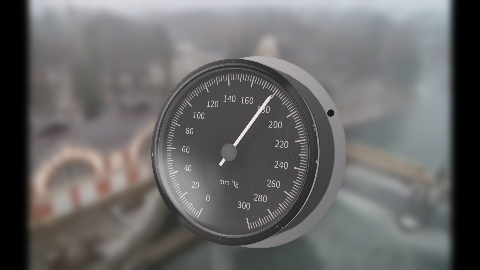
180 mmHg
